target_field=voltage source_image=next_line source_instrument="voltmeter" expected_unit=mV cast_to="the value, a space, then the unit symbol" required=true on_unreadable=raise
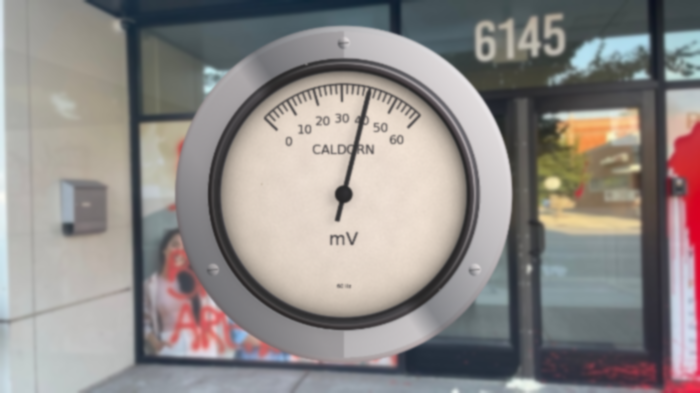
40 mV
